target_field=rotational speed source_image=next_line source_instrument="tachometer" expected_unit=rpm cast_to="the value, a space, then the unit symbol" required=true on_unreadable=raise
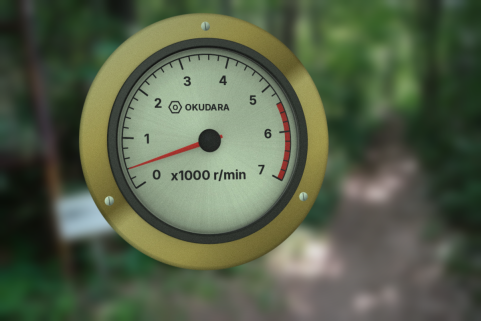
400 rpm
